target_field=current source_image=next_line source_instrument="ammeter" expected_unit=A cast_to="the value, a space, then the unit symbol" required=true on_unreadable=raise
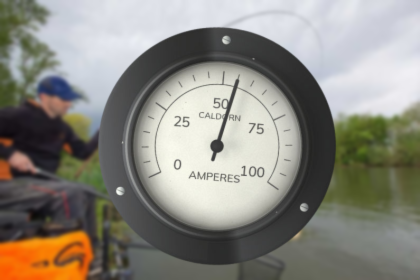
55 A
